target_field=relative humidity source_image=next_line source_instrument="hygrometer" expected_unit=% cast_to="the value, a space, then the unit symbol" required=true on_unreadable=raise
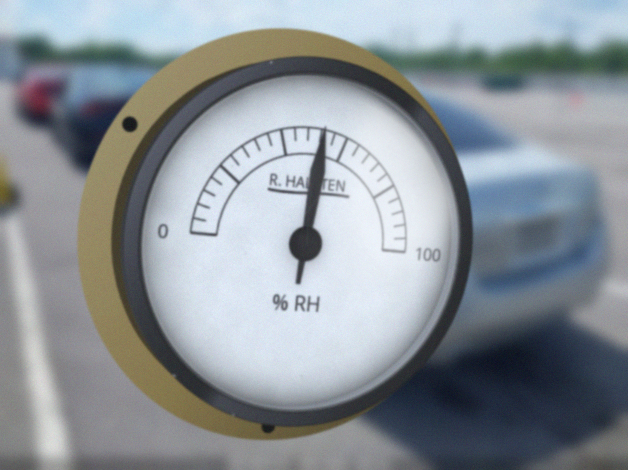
52 %
